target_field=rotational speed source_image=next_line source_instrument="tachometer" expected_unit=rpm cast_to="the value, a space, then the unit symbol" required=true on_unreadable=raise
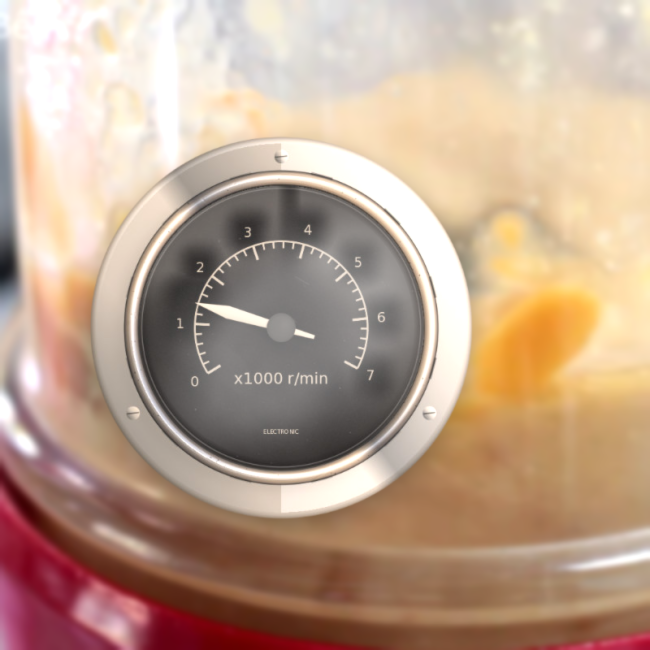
1400 rpm
